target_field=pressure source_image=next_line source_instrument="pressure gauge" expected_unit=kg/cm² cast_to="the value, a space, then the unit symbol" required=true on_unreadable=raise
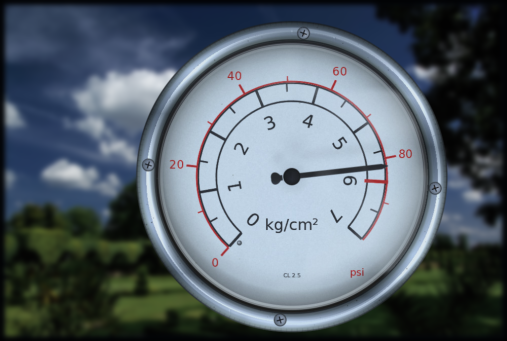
5.75 kg/cm²
